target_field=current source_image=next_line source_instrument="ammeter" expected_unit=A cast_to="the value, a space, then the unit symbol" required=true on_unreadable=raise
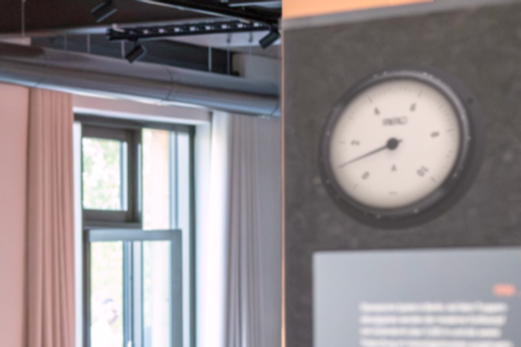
1 A
